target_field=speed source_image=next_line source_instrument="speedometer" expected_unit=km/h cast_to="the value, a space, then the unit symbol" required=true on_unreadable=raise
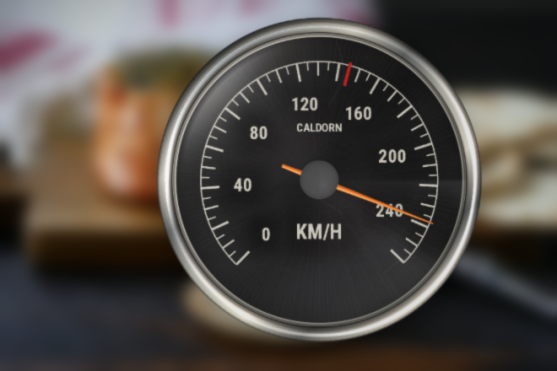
237.5 km/h
